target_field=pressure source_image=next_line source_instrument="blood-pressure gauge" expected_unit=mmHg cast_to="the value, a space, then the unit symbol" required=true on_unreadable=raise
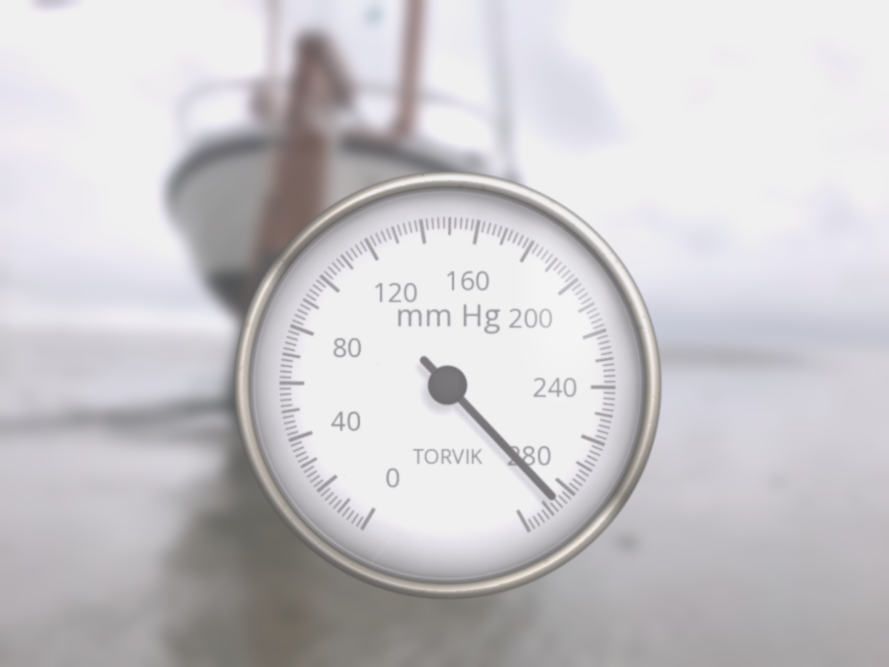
286 mmHg
